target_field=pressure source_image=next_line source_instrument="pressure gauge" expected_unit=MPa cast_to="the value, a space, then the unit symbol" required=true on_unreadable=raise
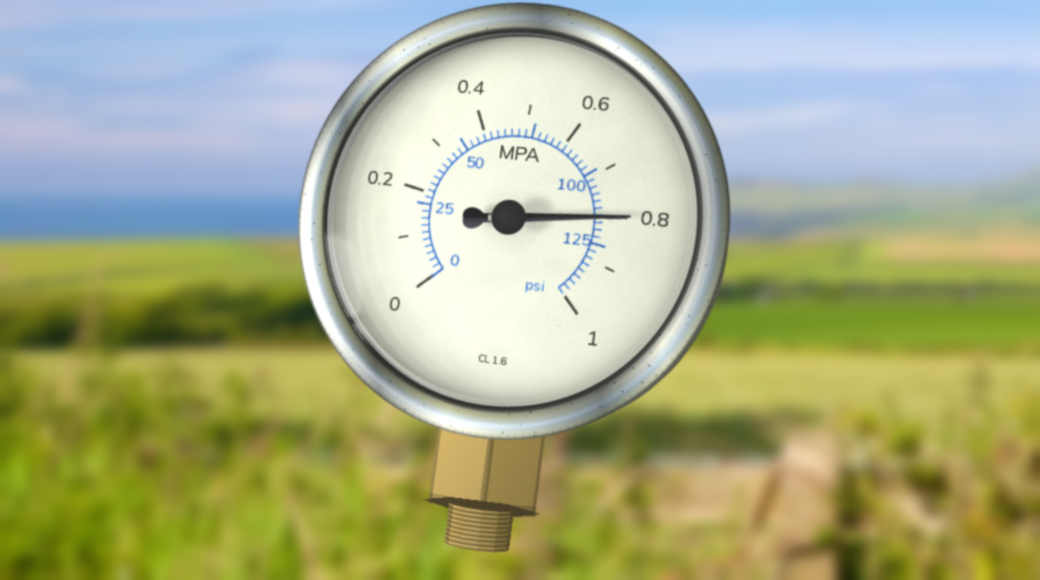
0.8 MPa
